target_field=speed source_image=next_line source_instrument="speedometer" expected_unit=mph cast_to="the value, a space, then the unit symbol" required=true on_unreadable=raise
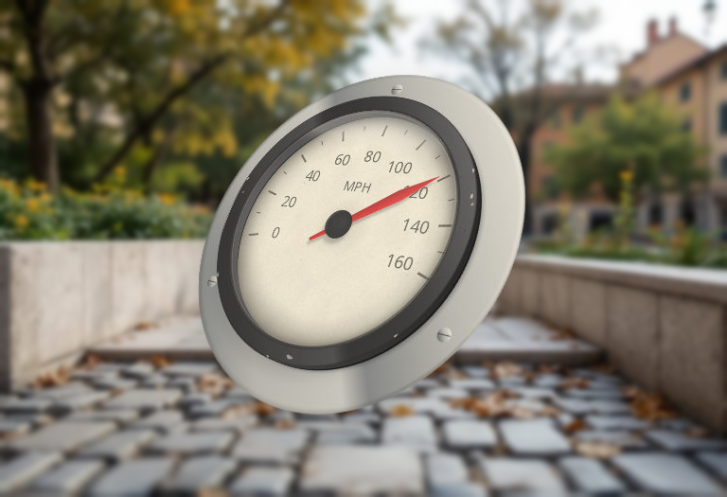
120 mph
